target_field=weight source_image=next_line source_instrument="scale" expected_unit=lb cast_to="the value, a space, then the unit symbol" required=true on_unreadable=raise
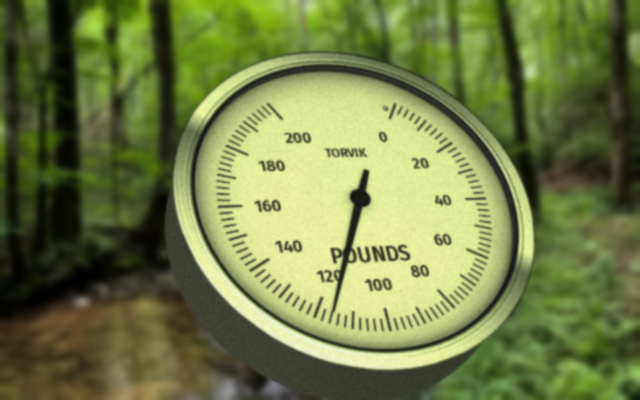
116 lb
